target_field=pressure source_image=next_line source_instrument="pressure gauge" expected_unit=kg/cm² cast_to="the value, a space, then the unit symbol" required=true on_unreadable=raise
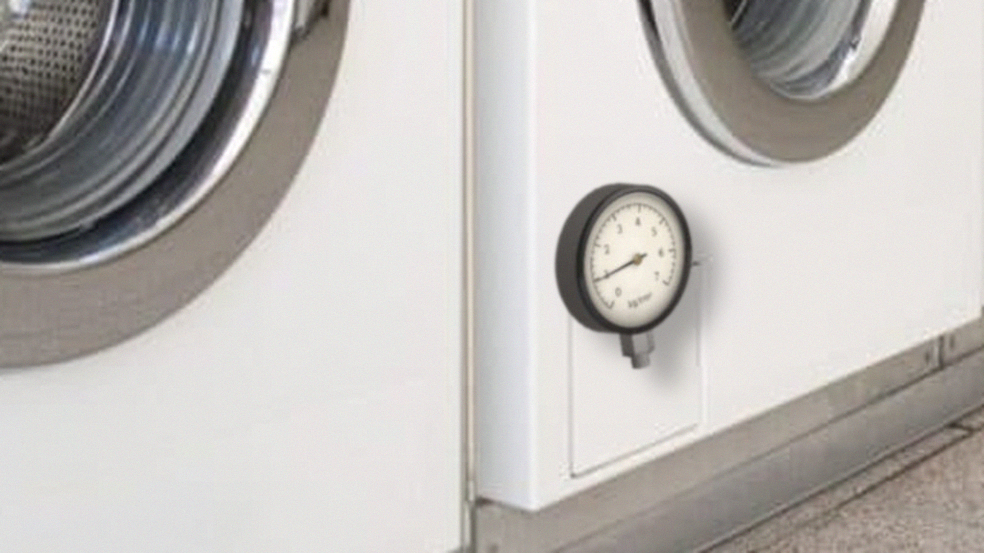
1 kg/cm²
